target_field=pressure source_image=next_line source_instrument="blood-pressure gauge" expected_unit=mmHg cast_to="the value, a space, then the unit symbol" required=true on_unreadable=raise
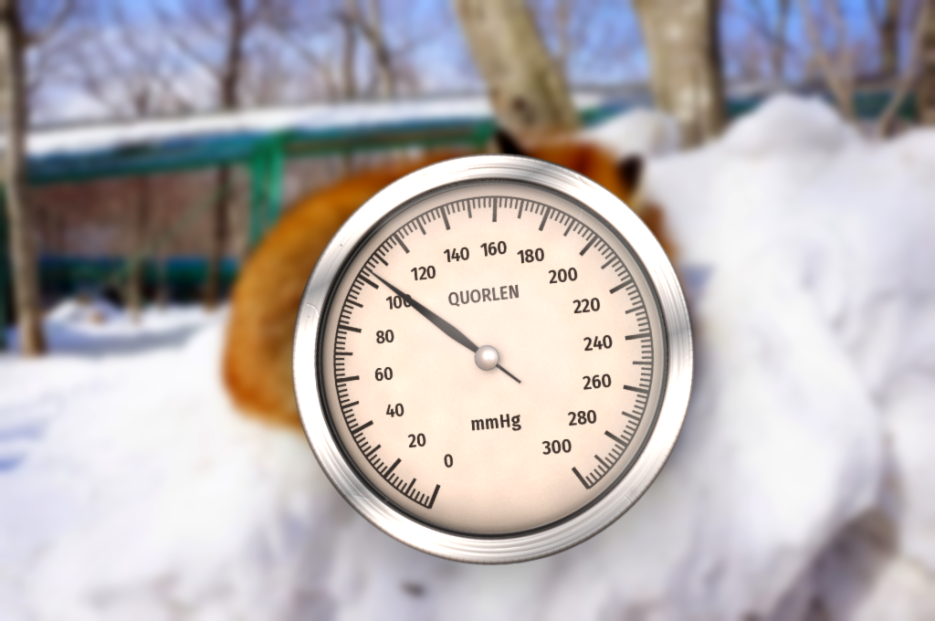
104 mmHg
